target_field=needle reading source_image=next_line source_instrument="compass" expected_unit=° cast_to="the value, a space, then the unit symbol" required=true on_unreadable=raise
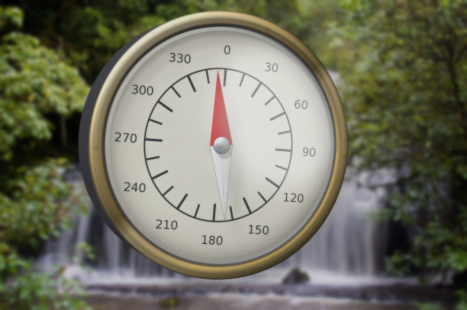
352.5 °
